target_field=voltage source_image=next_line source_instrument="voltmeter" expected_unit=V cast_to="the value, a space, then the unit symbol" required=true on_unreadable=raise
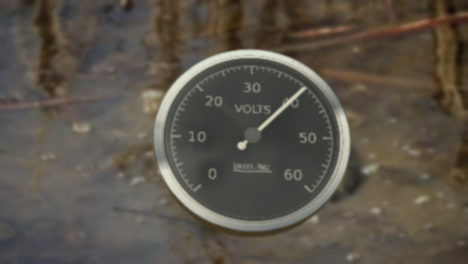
40 V
